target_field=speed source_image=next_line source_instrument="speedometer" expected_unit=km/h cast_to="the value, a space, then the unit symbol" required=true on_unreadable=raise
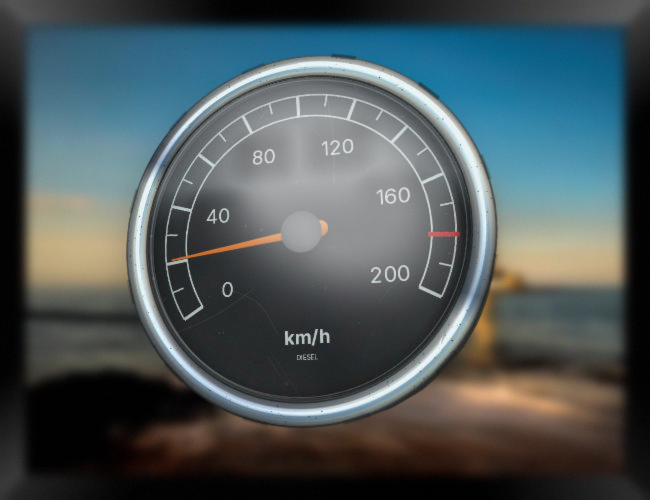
20 km/h
